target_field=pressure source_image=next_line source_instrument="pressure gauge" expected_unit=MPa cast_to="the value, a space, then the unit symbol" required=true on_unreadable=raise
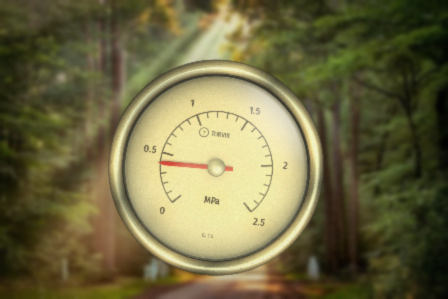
0.4 MPa
